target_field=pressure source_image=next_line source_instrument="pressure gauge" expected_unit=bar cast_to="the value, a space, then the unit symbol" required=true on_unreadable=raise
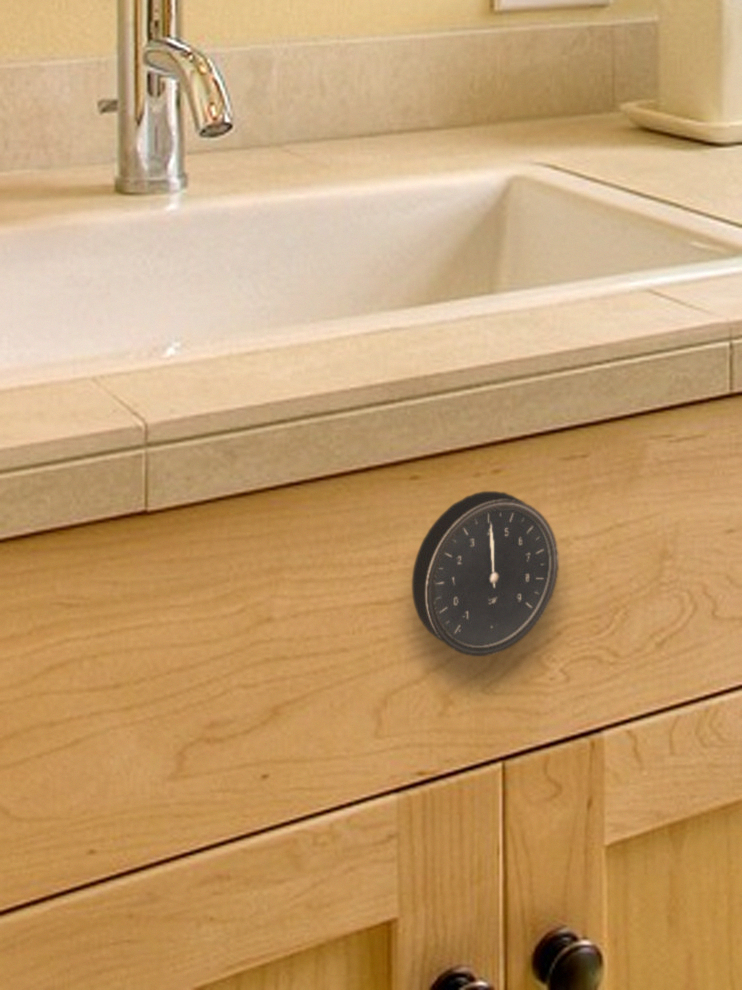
4 bar
